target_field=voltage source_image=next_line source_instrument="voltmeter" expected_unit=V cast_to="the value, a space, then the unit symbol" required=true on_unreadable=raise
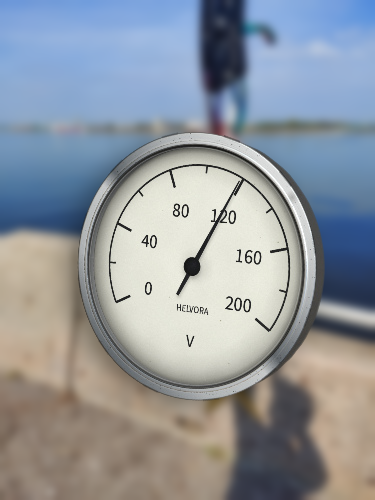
120 V
